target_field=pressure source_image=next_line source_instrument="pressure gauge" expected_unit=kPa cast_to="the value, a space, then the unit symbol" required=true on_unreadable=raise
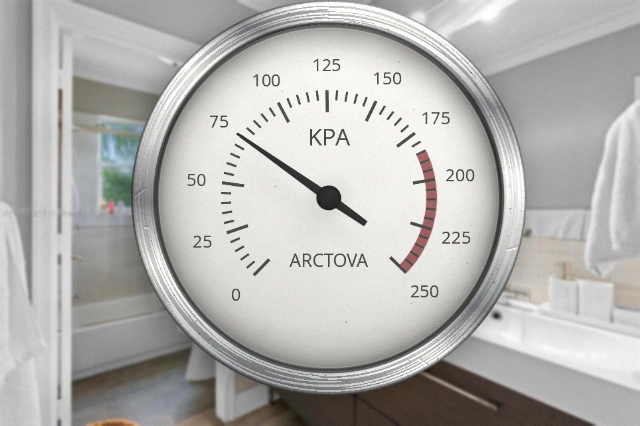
75 kPa
